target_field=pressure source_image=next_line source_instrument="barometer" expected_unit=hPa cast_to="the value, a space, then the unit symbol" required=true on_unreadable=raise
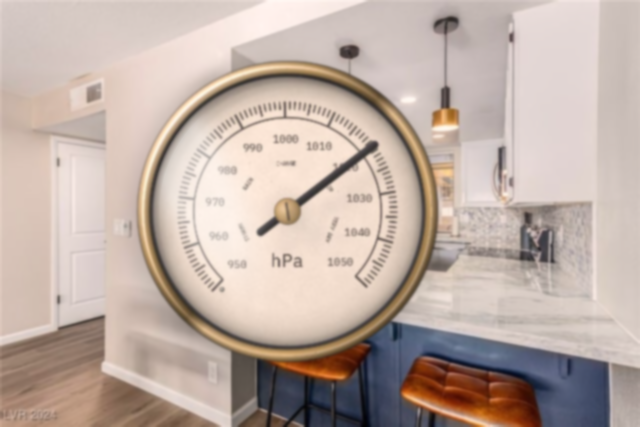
1020 hPa
